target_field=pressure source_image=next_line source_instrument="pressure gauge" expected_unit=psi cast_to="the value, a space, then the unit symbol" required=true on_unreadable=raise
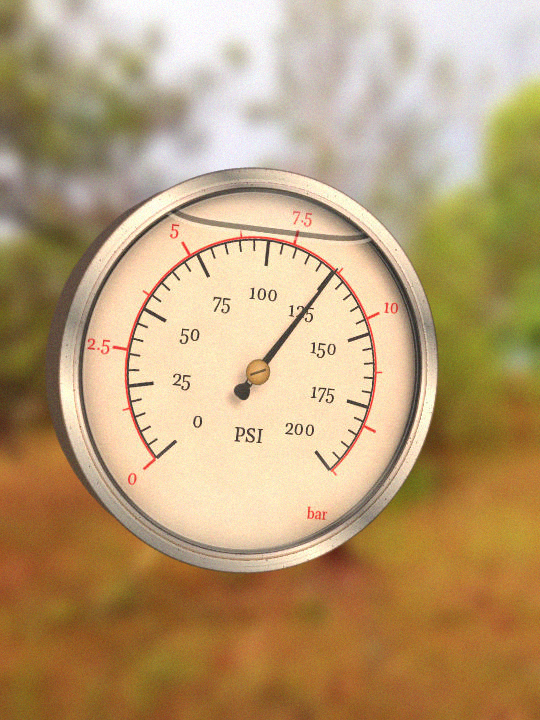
125 psi
